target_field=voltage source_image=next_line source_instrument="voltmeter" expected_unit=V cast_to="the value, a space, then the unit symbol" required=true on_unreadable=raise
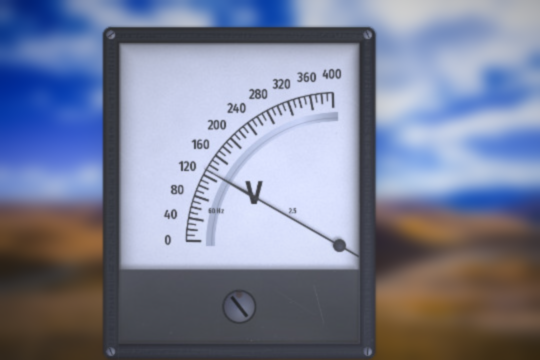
130 V
